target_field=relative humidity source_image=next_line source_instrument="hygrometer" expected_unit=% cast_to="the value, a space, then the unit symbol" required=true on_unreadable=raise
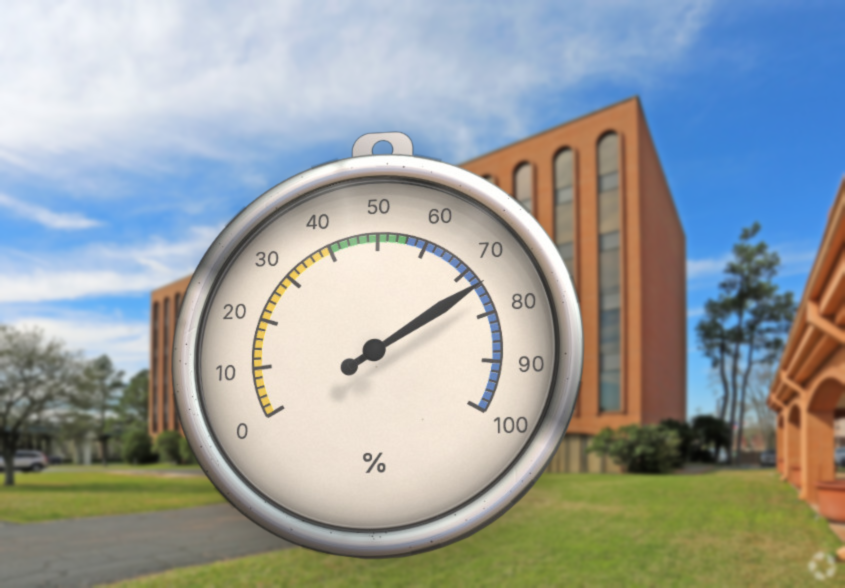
74 %
